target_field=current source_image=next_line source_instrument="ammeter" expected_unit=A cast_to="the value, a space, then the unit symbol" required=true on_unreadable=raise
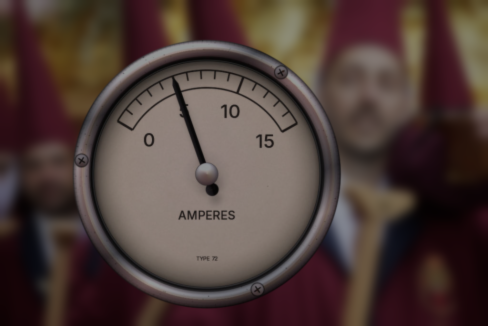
5 A
